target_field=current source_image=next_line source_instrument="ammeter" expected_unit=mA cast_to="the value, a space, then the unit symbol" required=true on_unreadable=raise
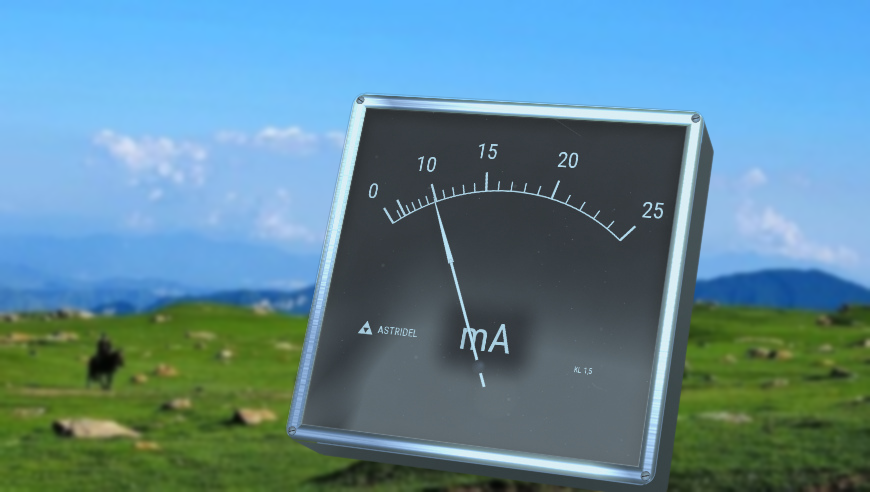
10 mA
